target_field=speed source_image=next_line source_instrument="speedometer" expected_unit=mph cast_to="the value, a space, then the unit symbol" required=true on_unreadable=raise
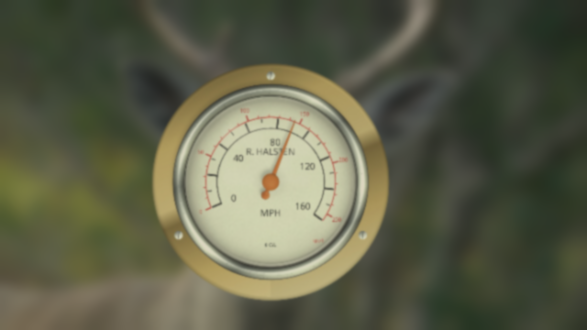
90 mph
